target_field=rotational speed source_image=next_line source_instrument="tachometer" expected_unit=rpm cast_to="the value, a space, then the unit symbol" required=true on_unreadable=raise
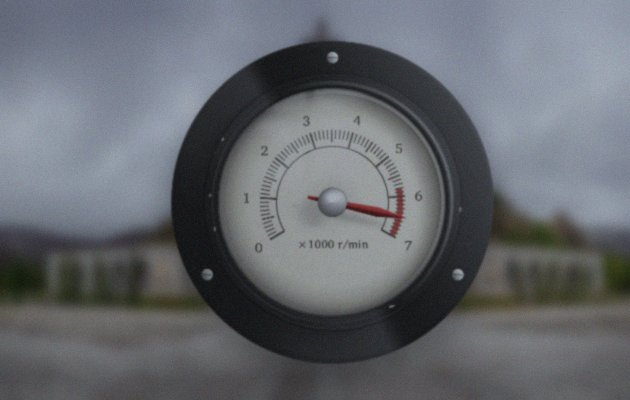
6500 rpm
